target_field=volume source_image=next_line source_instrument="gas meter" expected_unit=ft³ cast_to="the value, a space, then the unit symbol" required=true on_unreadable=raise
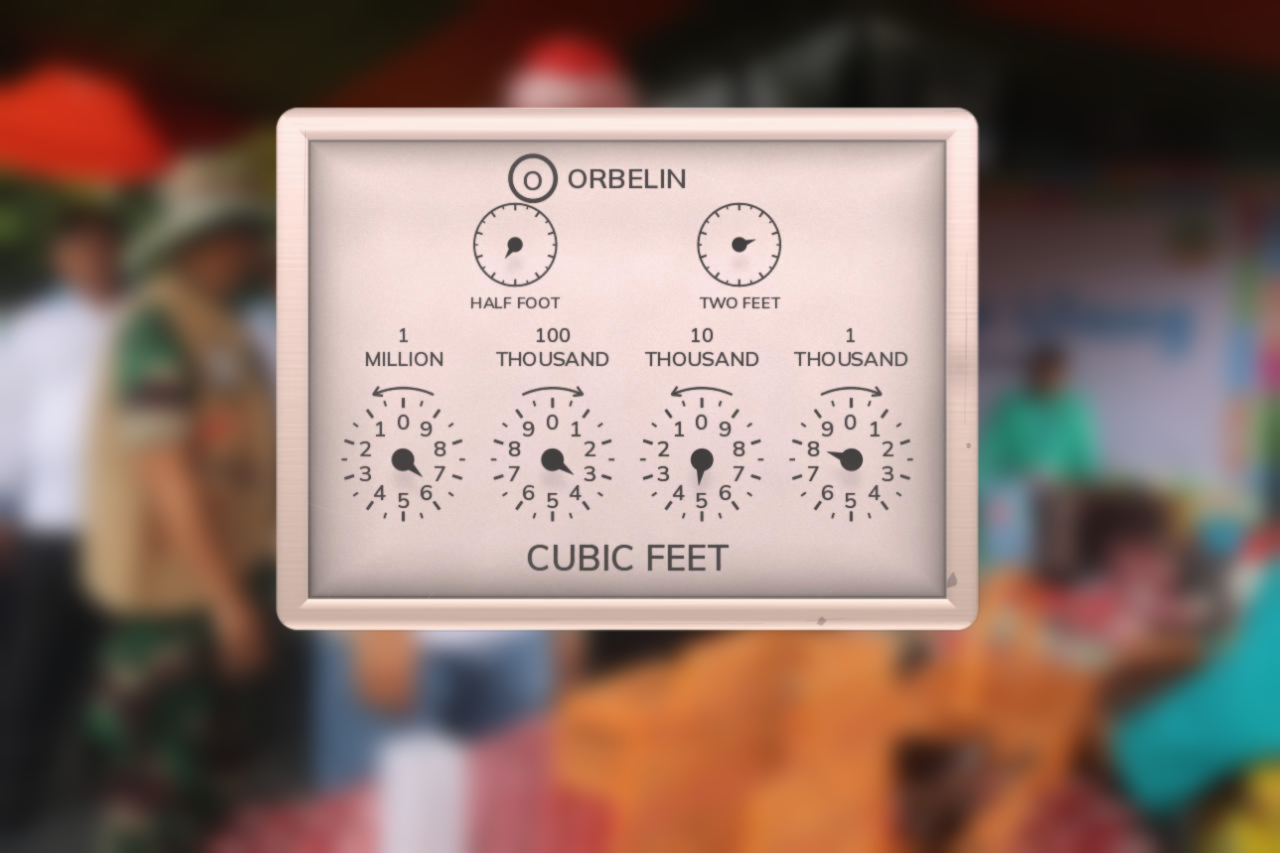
634800 ft³
